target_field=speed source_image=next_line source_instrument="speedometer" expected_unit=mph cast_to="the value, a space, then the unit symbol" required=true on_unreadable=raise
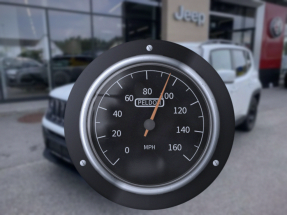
95 mph
